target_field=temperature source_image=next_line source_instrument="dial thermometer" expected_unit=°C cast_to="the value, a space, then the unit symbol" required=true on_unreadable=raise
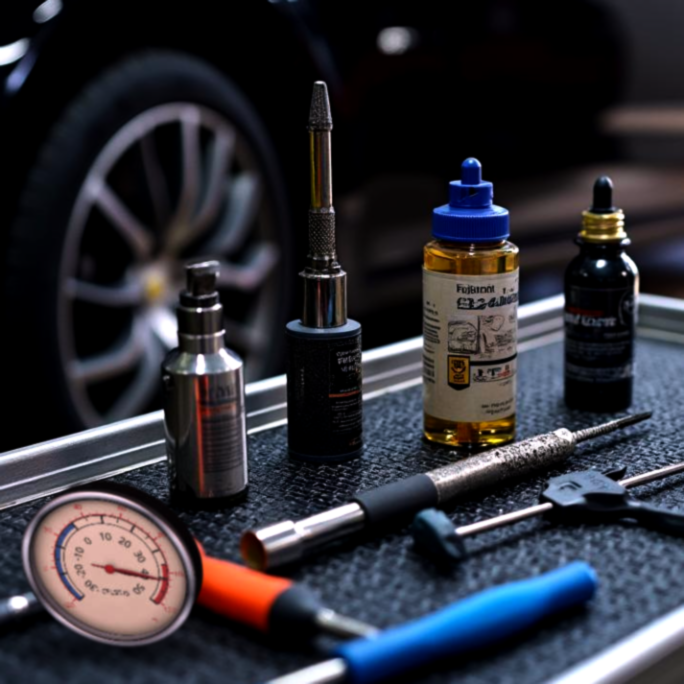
40 °C
